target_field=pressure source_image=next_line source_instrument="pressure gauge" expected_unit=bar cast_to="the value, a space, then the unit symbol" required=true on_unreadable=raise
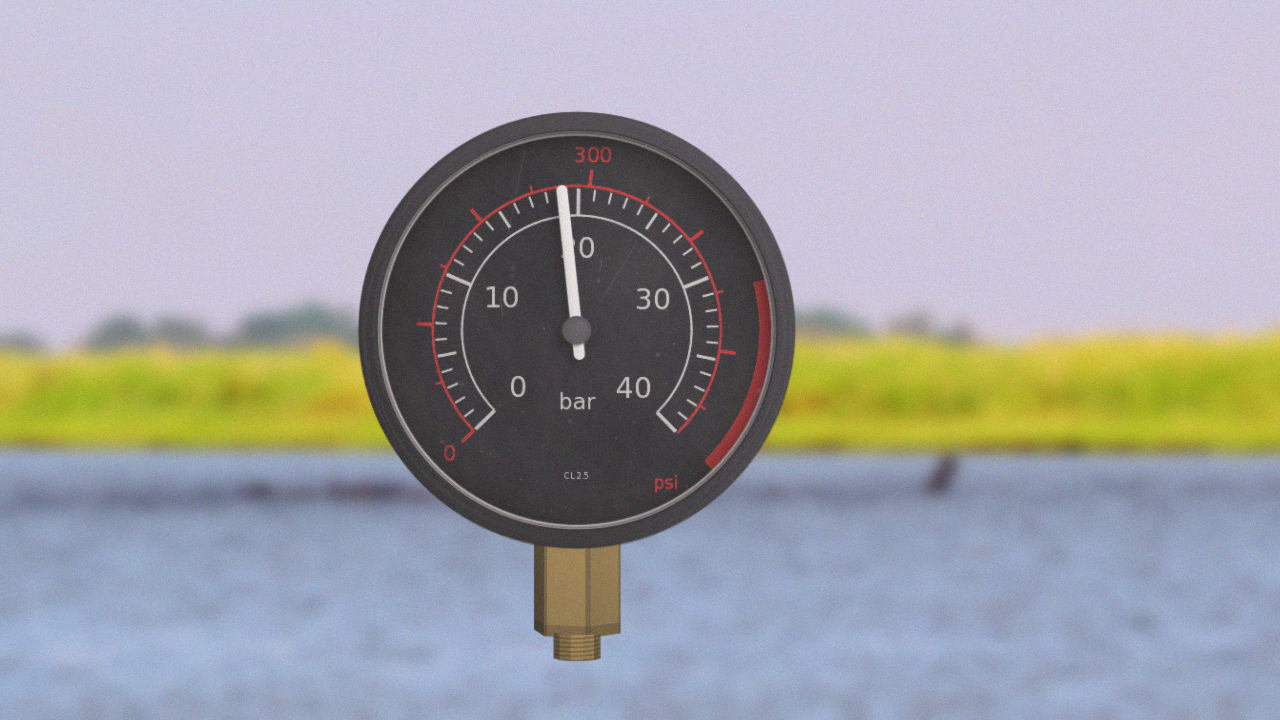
19 bar
